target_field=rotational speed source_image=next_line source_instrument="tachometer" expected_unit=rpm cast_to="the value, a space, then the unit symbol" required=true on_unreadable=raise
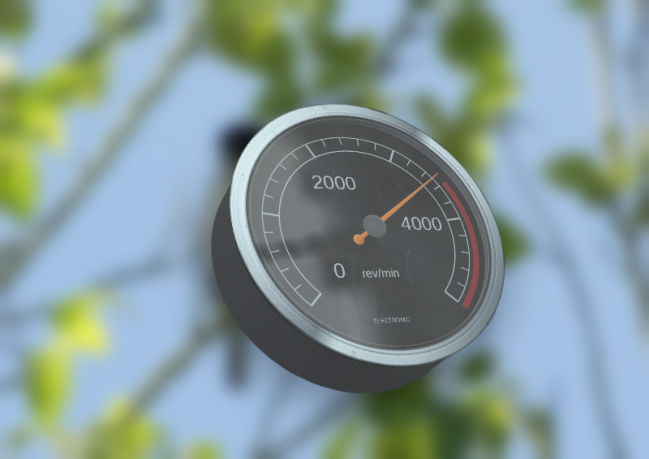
3500 rpm
